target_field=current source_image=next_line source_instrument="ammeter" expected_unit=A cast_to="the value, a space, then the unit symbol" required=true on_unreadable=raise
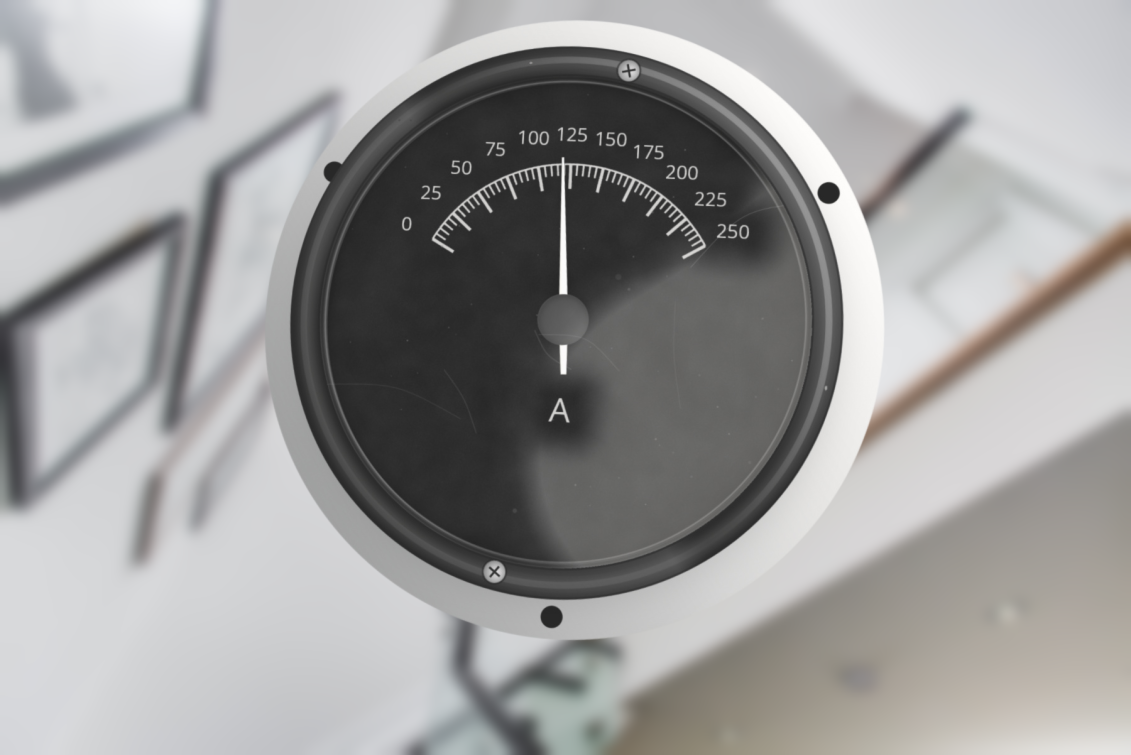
120 A
